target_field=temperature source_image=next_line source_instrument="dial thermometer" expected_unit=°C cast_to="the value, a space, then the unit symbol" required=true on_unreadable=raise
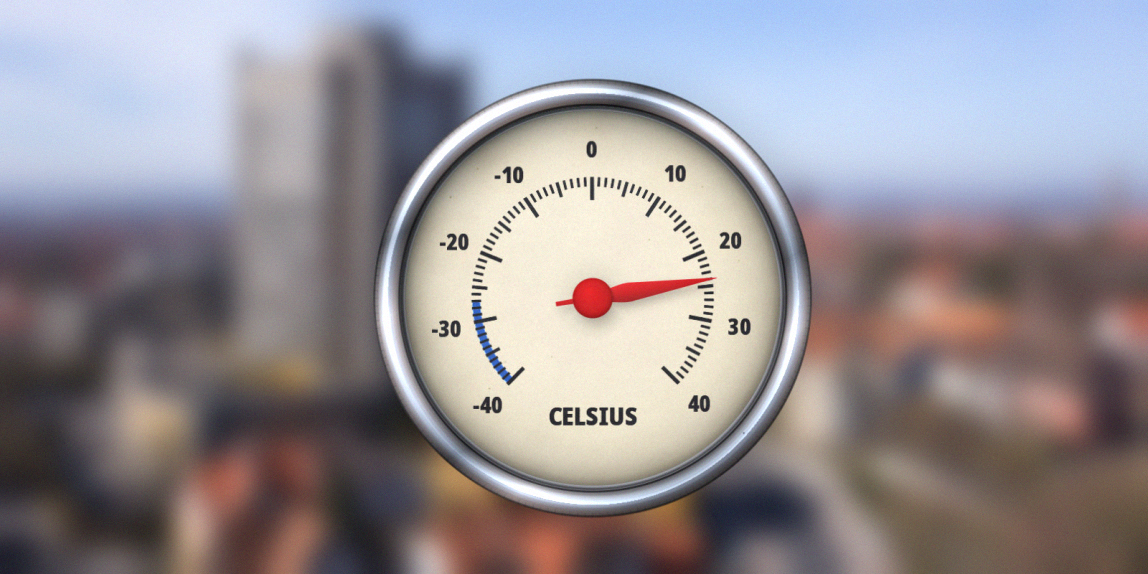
24 °C
